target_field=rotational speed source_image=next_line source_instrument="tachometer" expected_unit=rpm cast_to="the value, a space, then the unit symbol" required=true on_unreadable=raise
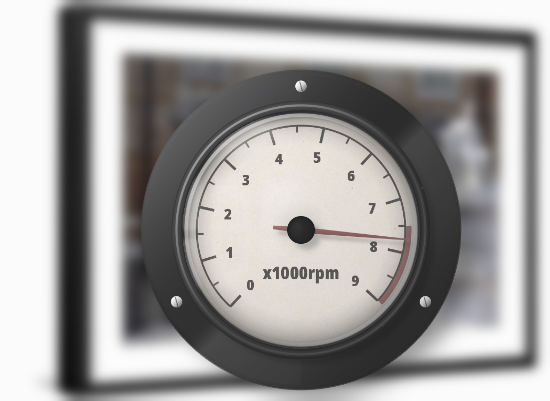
7750 rpm
